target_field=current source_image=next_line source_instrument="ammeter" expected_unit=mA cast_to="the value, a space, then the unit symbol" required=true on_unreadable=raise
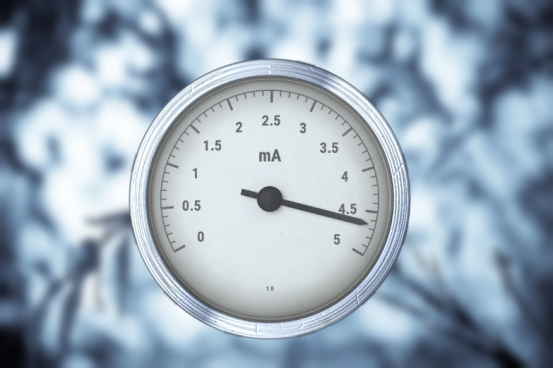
4.65 mA
